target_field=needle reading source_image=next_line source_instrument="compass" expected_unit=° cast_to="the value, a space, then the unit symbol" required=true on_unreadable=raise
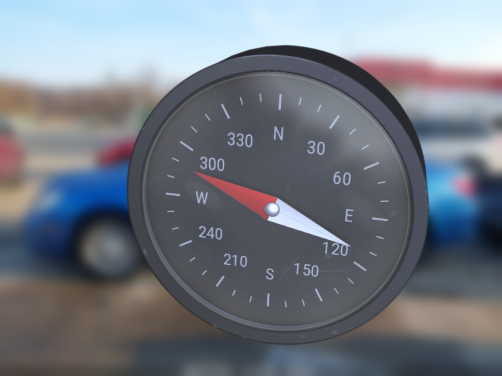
290 °
